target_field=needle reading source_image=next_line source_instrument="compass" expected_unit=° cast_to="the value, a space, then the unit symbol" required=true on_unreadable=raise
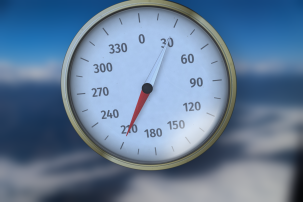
210 °
